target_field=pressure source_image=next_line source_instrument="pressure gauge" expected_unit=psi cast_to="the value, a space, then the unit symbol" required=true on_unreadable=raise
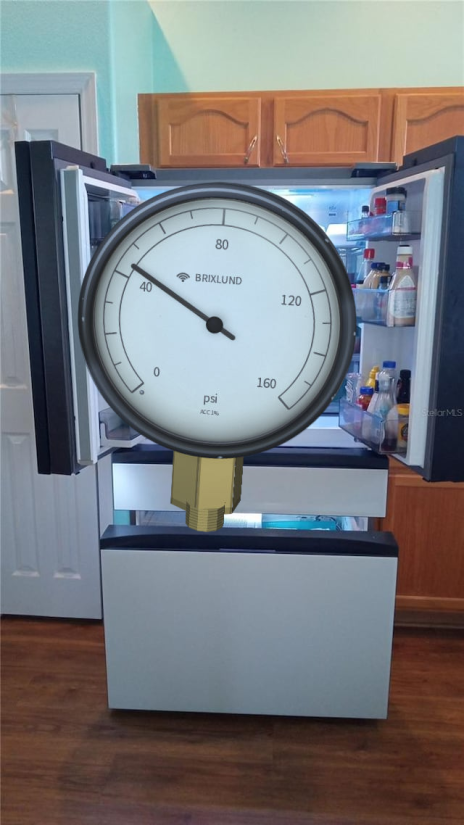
45 psi
